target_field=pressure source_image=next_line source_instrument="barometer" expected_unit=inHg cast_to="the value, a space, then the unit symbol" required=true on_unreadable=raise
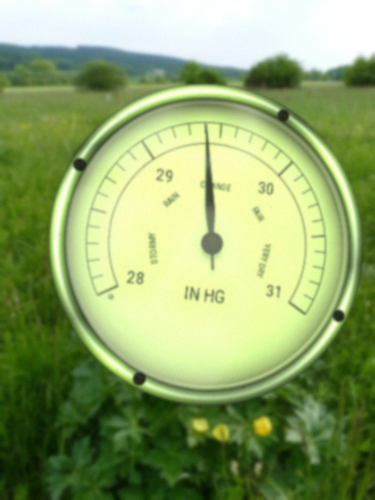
29.4 inHg
